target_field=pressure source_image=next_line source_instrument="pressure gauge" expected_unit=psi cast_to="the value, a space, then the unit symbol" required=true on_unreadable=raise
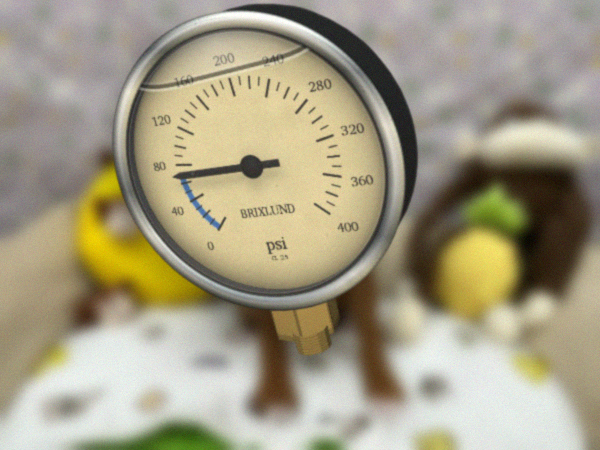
70 psi
